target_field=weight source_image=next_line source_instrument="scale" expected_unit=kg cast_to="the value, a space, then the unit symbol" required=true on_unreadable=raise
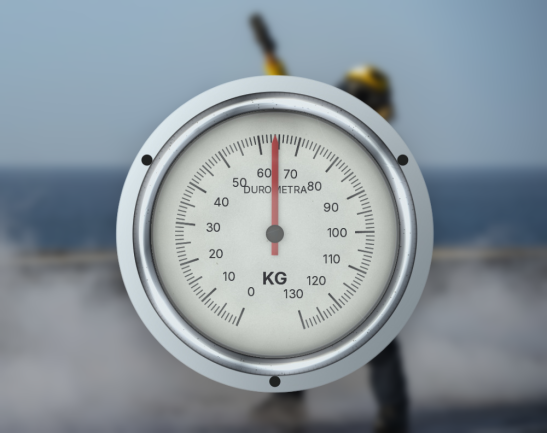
64 kg
